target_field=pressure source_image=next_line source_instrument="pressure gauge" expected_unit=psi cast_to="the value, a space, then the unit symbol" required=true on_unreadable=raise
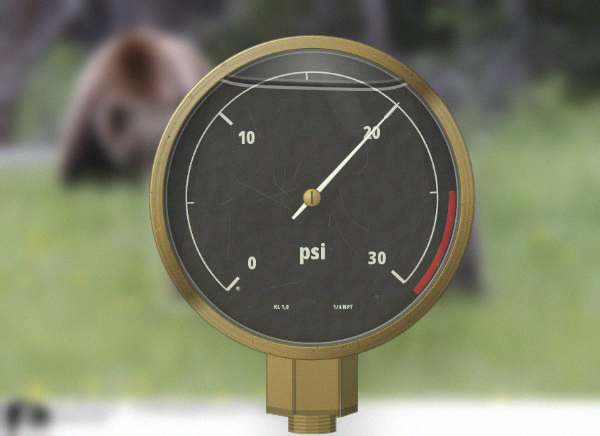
20 psi
